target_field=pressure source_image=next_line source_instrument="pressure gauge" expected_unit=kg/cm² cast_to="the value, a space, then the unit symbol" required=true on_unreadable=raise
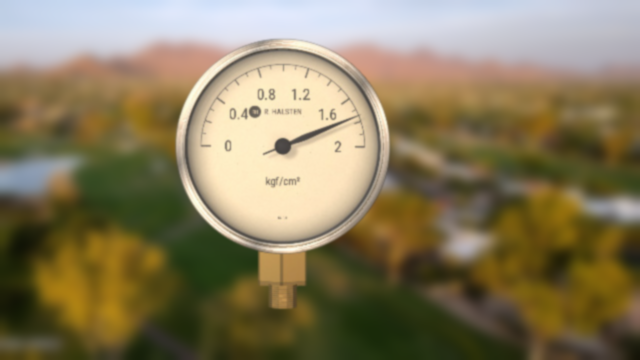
1.75 kg/cm²
